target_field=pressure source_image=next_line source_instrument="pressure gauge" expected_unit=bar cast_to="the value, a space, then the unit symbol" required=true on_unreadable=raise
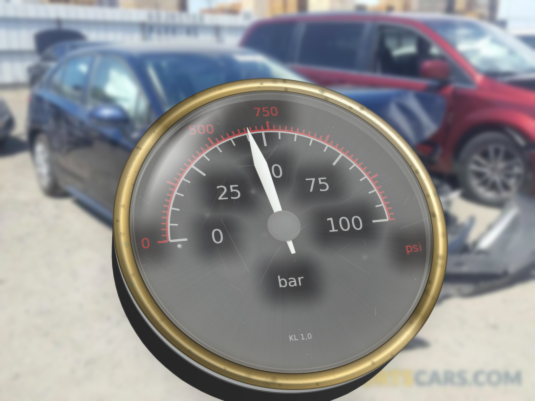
45 bar
